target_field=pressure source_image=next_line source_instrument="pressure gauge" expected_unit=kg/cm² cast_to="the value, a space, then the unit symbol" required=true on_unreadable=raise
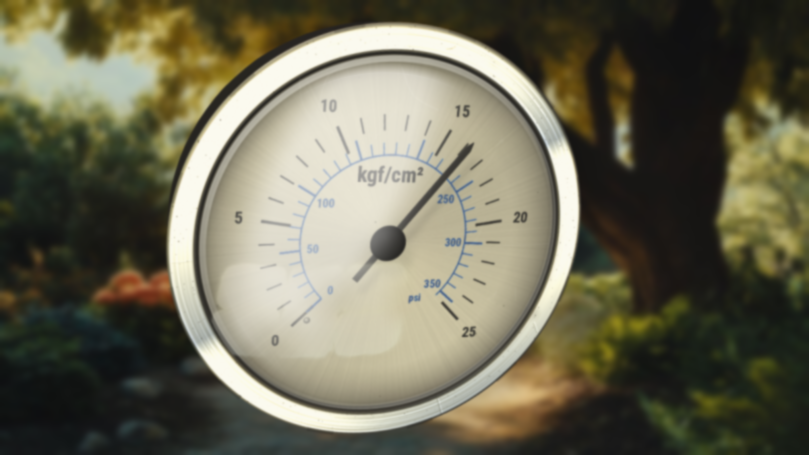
16 kg/cm²
